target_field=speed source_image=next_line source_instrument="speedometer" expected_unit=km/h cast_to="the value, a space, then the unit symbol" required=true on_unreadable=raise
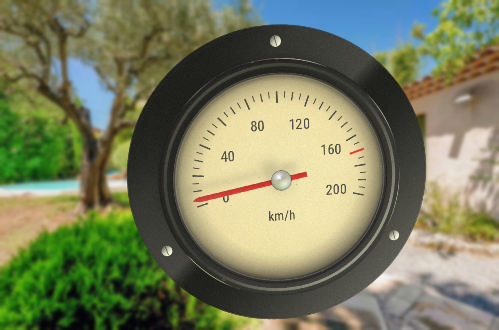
5 km/h
